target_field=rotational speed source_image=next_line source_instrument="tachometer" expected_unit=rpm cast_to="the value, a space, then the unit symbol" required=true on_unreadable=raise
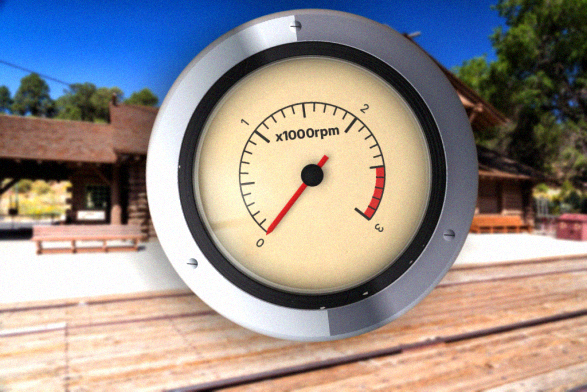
0 rpm
